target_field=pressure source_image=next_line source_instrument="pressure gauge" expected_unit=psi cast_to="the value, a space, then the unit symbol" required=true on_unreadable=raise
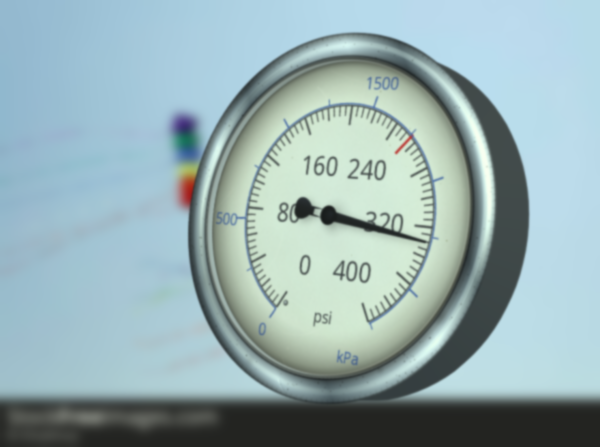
330 psi
